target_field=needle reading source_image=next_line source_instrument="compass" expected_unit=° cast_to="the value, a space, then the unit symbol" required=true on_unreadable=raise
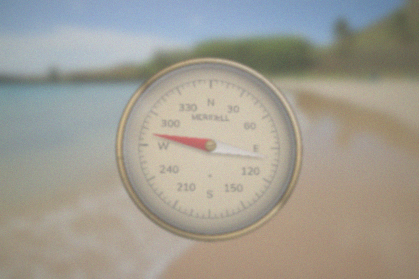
280 °
